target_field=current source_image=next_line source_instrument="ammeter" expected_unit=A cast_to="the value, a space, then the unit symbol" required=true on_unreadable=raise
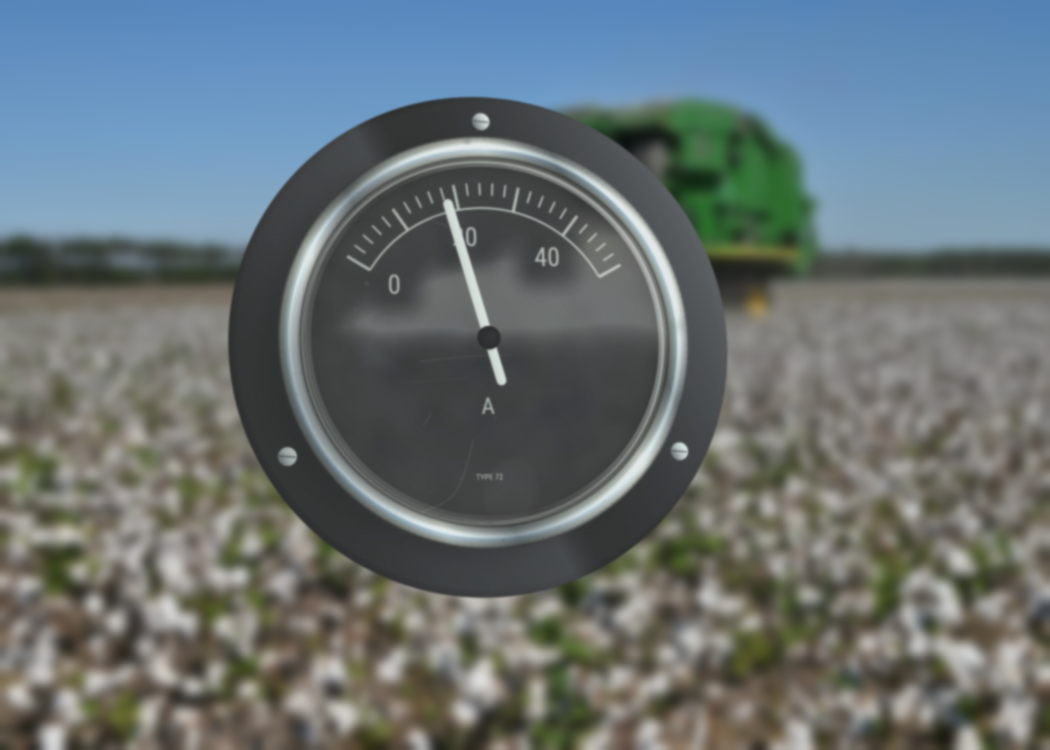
18 A
